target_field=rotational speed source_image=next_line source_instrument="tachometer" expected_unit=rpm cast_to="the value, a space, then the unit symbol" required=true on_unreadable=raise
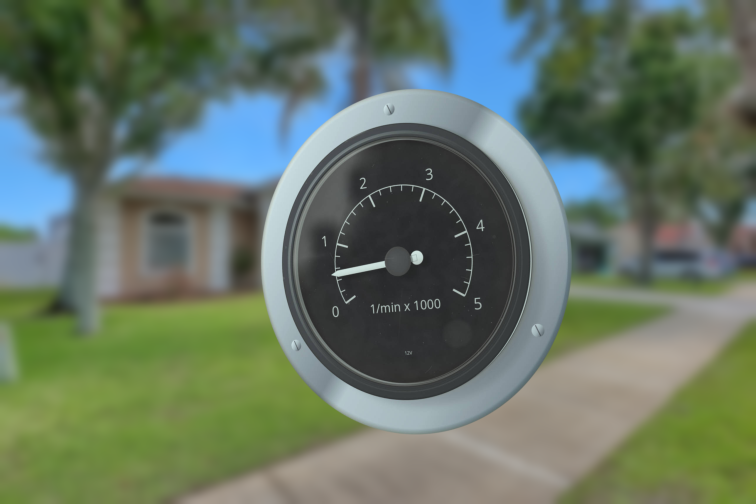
500 rpm
